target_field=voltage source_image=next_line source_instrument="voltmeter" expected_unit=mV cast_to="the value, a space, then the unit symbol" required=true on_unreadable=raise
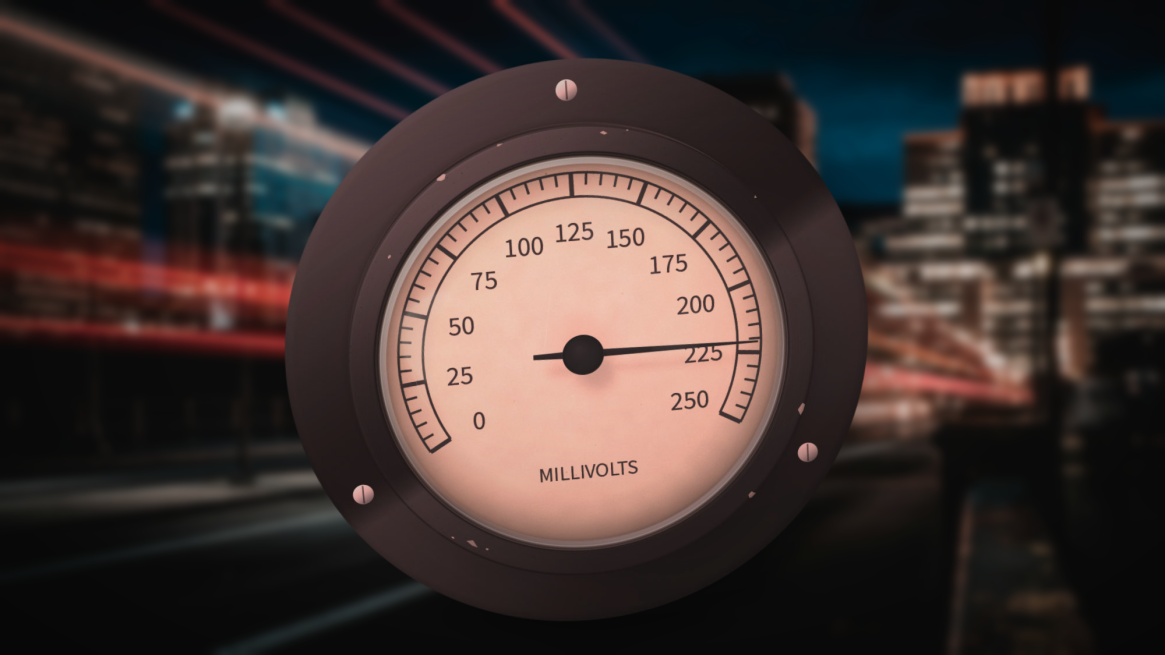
220 mV
